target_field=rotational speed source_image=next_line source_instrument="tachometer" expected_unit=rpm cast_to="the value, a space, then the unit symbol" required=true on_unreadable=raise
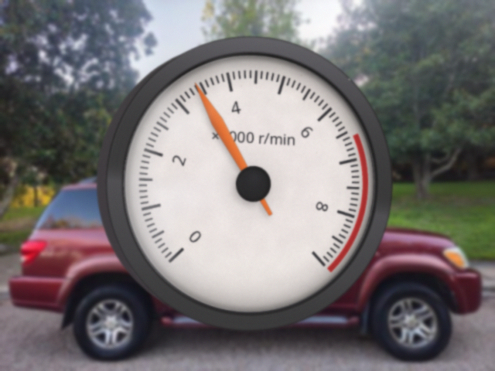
3400 rpm
